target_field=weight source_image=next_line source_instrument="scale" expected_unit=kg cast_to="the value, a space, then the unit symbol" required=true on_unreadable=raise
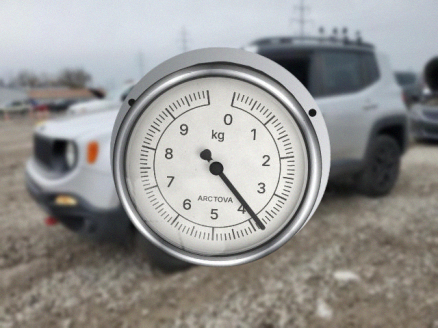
3.8 kg
